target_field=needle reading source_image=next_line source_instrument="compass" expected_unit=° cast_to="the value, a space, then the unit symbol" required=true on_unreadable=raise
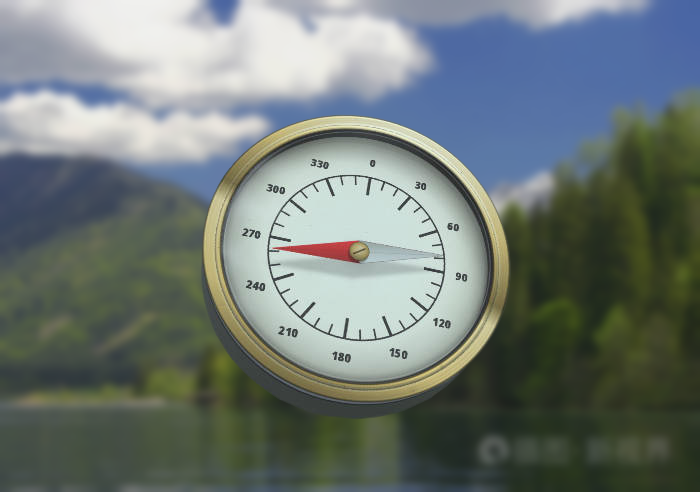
260 °
